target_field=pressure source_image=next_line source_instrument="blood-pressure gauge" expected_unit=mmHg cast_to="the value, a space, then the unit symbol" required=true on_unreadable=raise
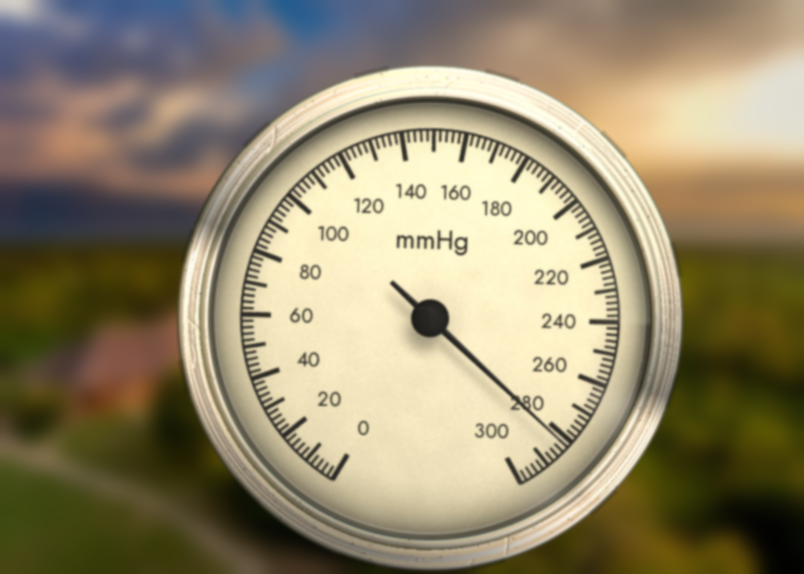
282 mmHg
